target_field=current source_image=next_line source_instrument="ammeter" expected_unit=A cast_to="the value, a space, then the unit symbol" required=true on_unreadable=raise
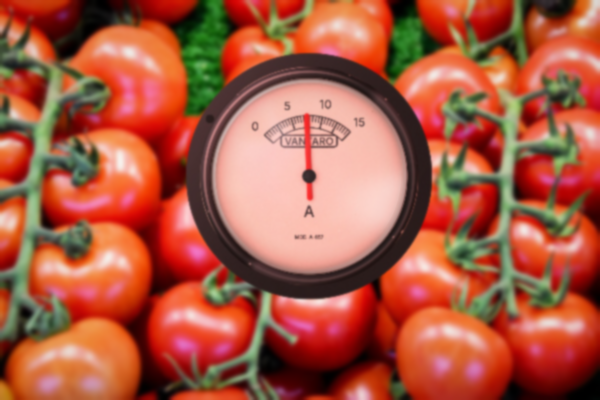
7.5 A
